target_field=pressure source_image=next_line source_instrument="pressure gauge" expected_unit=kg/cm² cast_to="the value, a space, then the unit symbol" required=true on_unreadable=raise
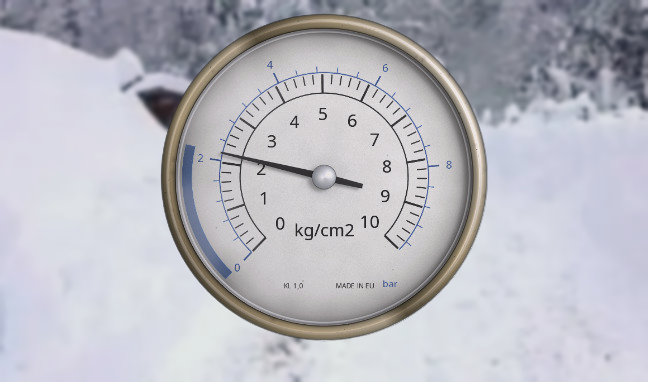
2.2 kg/cm²
